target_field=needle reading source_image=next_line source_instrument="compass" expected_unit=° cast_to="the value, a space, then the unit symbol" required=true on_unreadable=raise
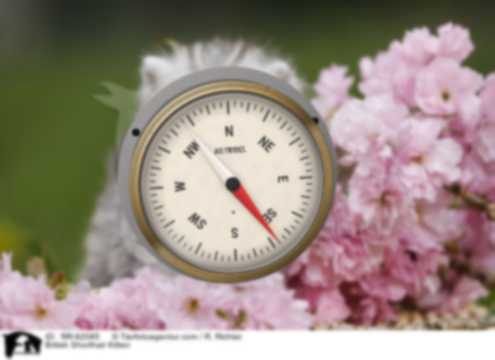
145 °
